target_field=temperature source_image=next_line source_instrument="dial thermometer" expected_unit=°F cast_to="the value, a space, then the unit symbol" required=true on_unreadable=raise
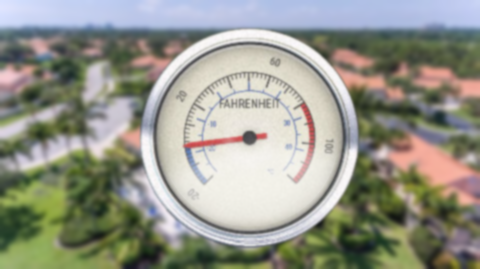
0 °F
